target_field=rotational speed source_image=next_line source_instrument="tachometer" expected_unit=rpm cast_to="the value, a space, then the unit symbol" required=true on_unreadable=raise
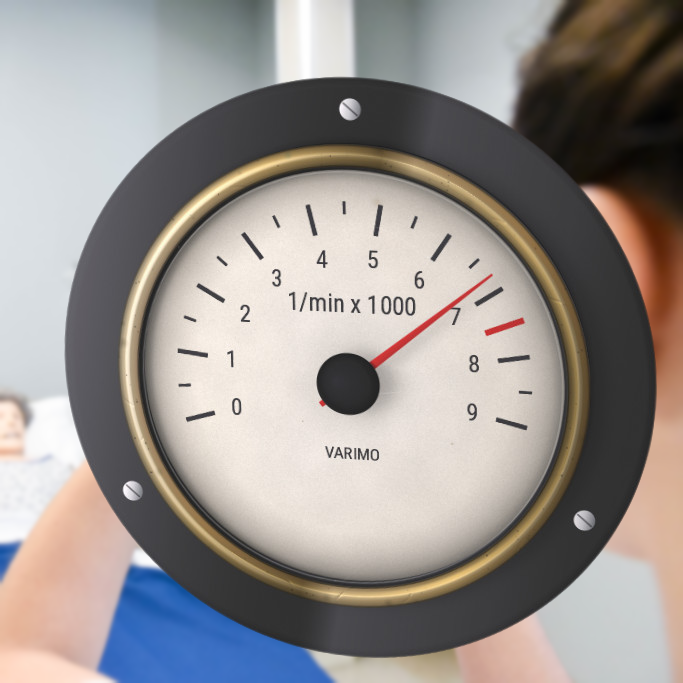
6750 rpm
